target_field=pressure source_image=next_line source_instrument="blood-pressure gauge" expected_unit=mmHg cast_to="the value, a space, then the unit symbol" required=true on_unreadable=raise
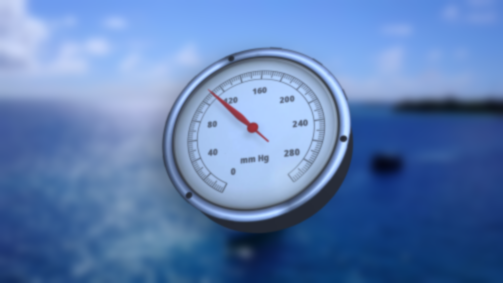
110 mmHg
